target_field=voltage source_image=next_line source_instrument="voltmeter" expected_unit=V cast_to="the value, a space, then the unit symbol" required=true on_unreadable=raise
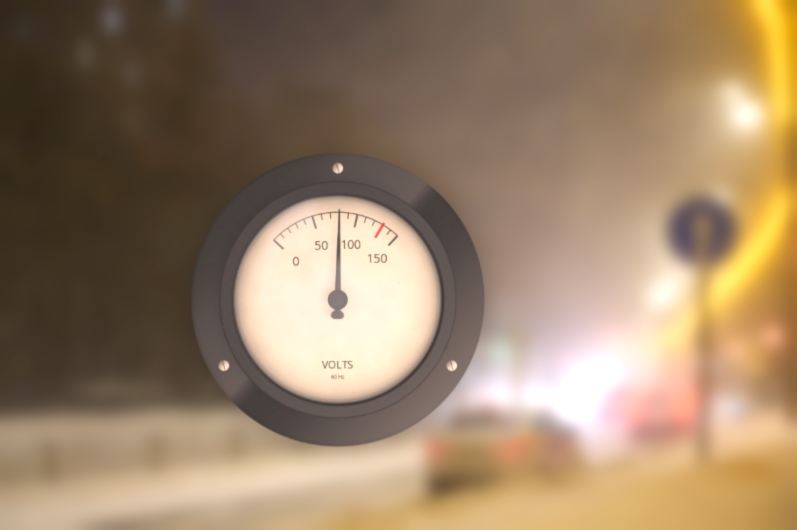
80 V
